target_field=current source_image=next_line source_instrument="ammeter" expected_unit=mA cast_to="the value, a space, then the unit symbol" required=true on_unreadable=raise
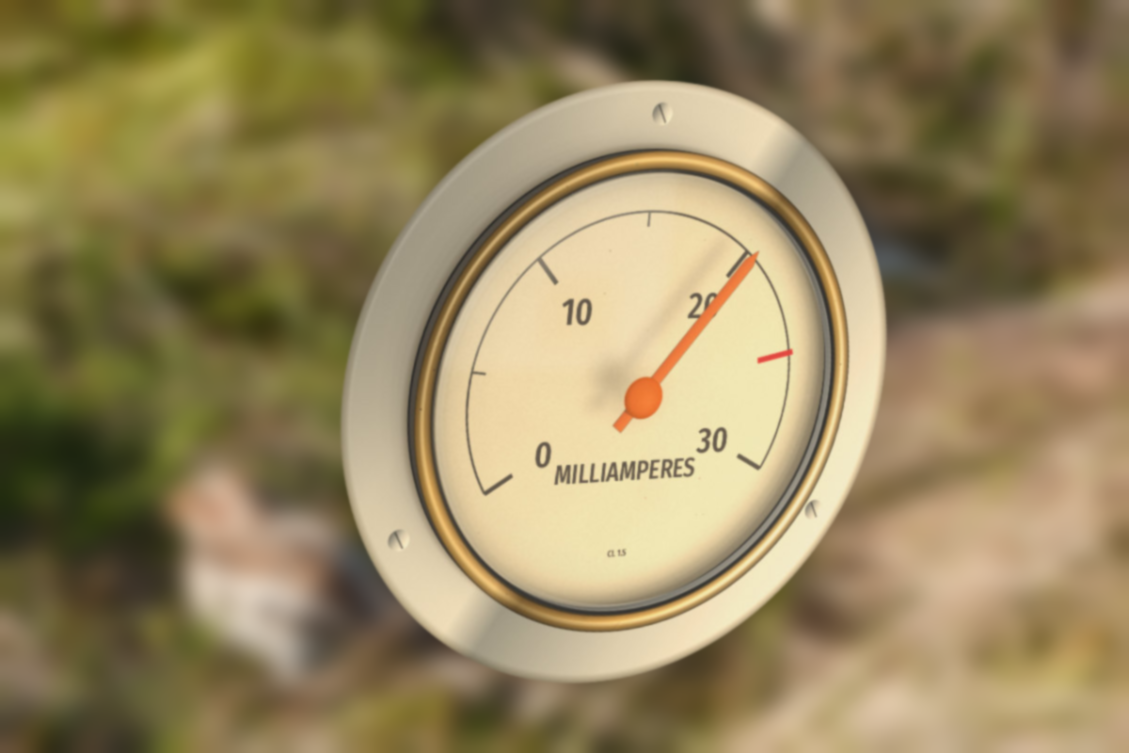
20 mA
